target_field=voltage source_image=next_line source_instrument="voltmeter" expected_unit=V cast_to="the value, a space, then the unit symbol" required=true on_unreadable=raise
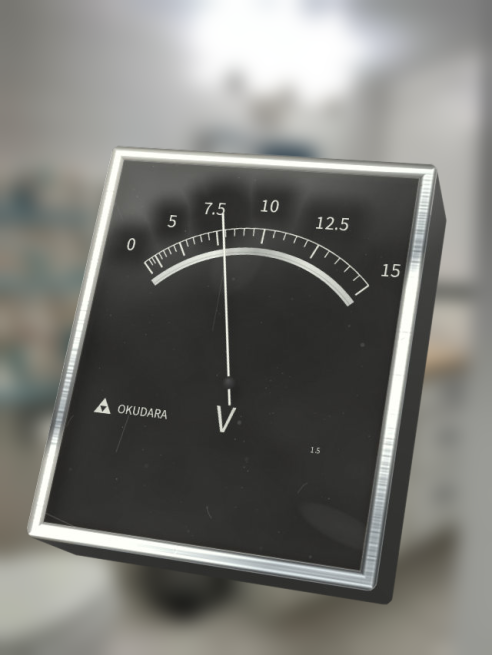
8 V
